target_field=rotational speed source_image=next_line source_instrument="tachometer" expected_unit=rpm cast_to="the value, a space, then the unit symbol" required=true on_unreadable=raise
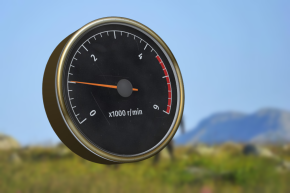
1000 rpm
